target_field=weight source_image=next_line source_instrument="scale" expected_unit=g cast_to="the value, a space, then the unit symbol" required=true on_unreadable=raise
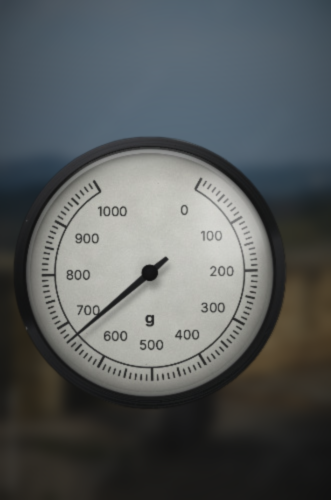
670 g
